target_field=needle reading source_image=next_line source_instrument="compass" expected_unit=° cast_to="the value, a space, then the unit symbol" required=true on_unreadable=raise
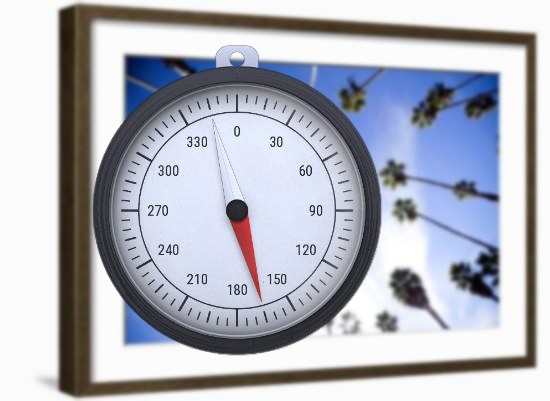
165 °
